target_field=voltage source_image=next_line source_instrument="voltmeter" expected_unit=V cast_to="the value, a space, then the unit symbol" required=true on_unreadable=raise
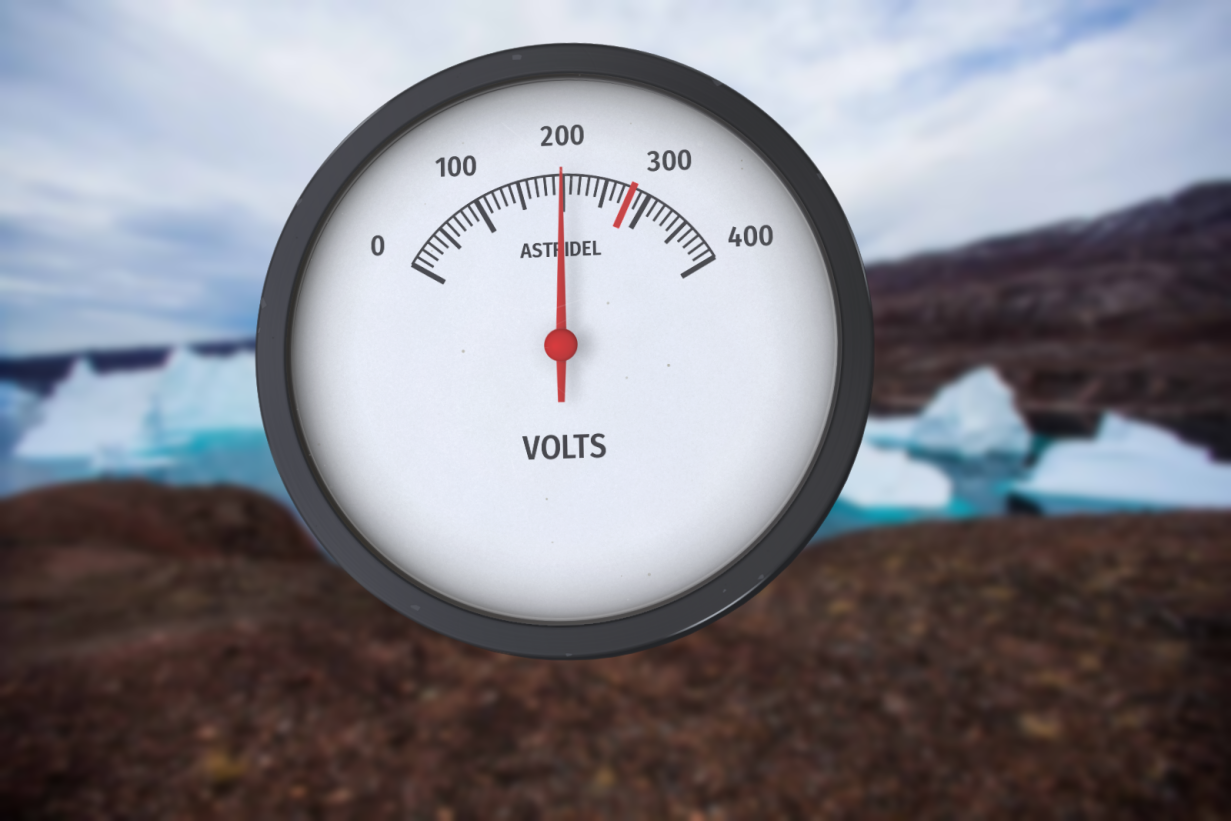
200 V
